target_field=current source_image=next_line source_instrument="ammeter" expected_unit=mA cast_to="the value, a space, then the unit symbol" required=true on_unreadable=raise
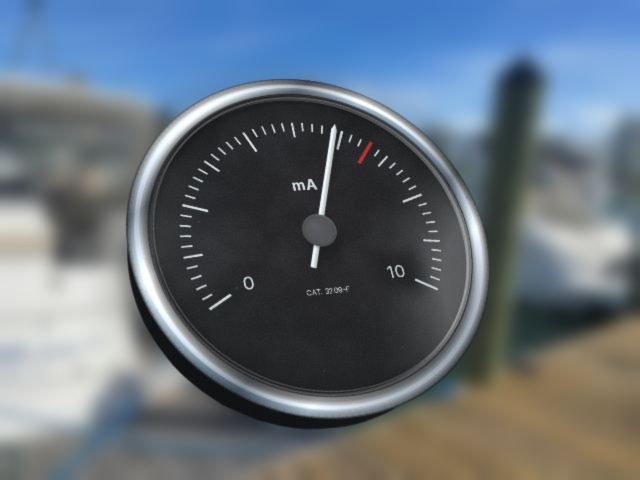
5.8 mA
